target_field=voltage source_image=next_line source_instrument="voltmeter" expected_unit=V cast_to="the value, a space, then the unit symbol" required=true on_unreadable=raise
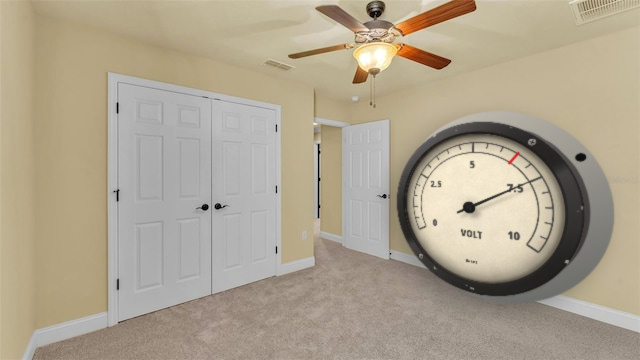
7.5 V
